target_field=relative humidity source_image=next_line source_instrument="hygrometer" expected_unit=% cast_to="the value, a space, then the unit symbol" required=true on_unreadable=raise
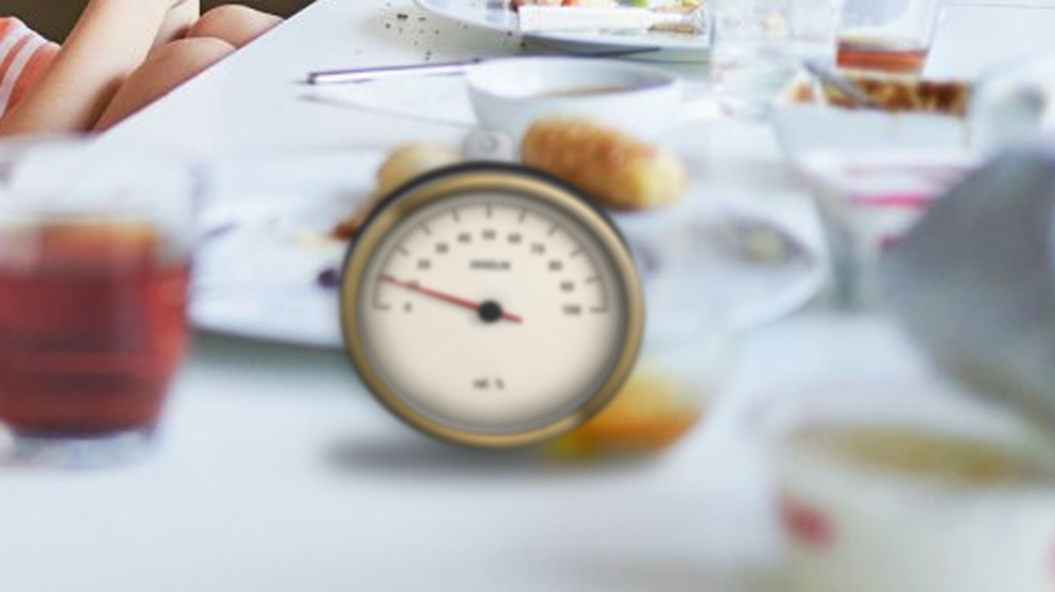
10 %
